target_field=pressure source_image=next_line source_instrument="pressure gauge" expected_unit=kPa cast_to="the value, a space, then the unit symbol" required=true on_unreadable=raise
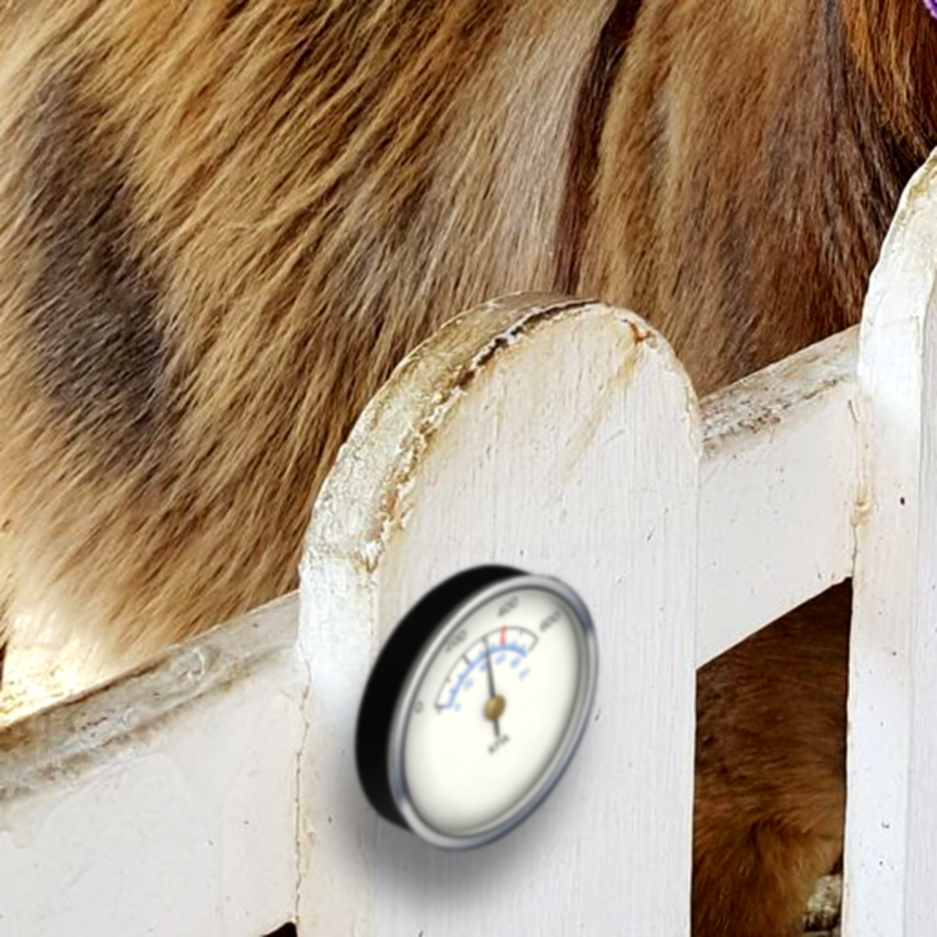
300 kPa
